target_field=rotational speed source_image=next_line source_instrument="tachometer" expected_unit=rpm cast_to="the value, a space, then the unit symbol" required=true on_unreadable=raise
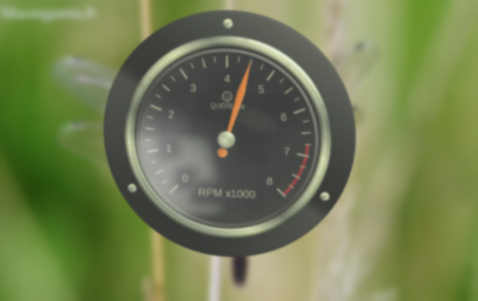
4500 rpm
